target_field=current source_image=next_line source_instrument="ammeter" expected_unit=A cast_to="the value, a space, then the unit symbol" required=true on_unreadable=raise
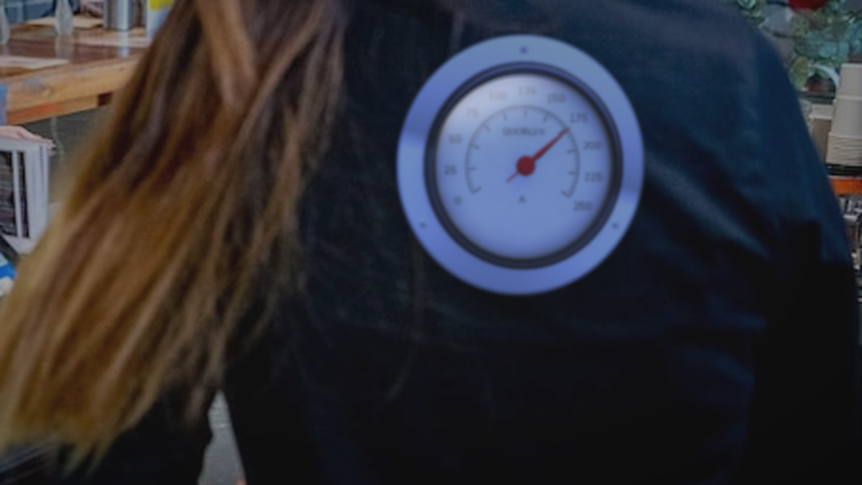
175 A
